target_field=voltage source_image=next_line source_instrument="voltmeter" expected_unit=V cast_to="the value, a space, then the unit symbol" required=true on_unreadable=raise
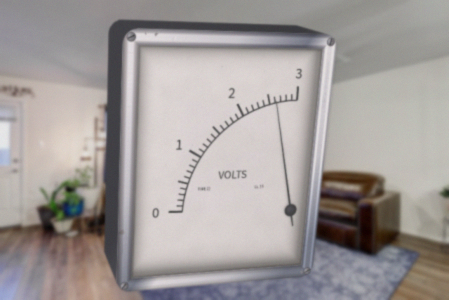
2.6 V
